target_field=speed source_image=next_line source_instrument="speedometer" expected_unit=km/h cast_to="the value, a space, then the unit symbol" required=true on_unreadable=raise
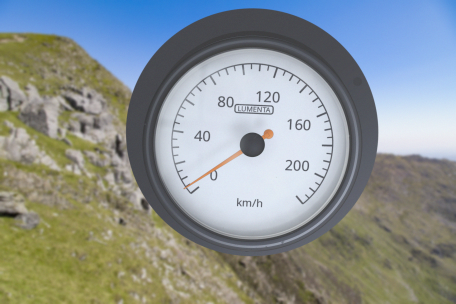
5 km/h
